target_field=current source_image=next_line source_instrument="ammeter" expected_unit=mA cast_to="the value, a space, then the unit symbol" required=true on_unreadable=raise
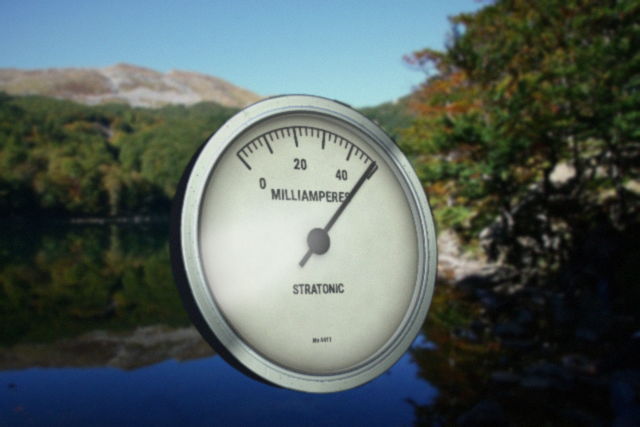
48 mA
